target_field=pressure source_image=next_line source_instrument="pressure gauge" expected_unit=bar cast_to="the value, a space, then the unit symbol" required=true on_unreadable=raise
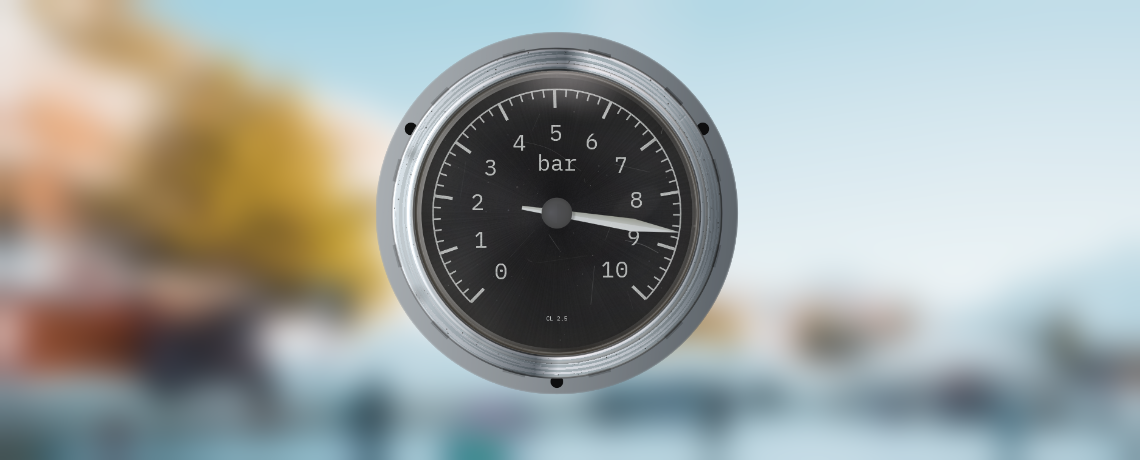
8.7 bar
